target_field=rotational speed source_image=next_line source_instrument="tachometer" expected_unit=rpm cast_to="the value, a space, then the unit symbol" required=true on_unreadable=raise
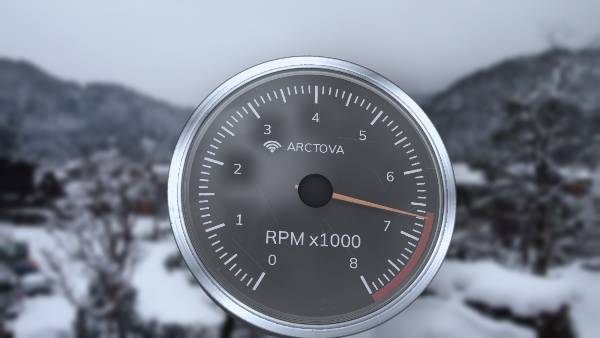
6700 rpm
